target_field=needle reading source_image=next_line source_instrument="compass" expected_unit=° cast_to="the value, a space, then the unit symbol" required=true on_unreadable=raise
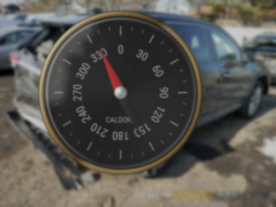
335 °
